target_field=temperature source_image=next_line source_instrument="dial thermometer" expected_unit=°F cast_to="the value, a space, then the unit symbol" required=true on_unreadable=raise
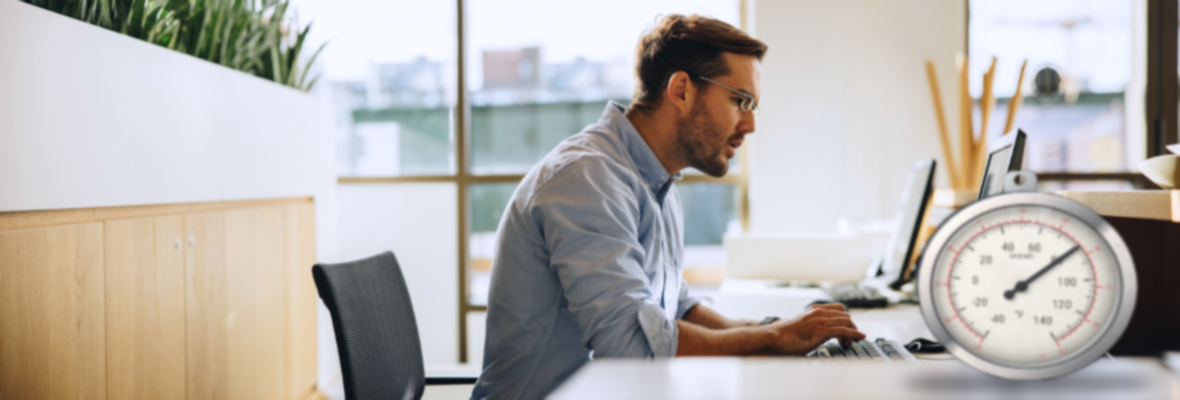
80 °F
